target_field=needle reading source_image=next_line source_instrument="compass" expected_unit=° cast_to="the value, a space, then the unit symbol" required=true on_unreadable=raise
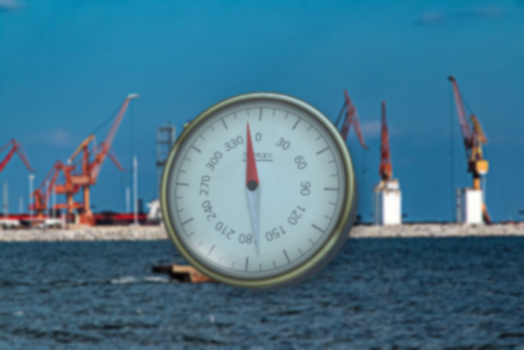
350 °
